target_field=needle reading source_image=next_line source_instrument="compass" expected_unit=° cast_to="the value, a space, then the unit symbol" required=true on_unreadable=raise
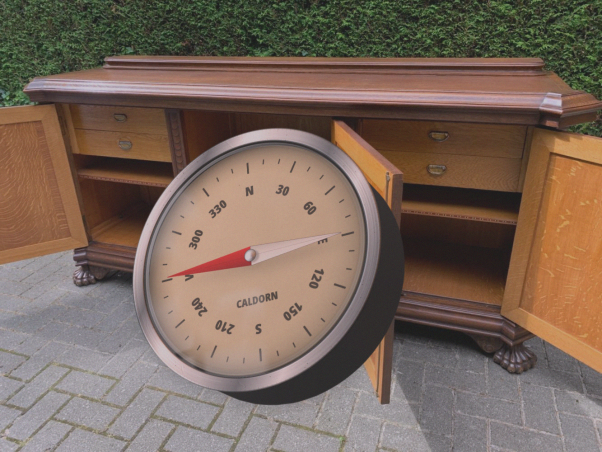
270 °
